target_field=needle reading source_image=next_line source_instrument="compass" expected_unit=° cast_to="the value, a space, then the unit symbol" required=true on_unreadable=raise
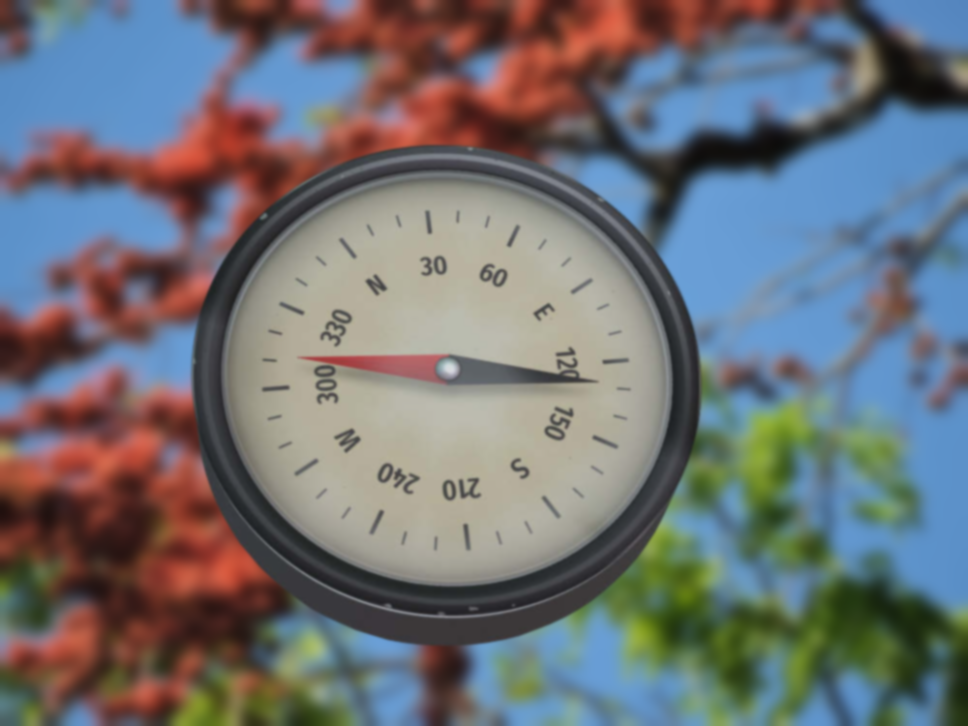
310 °
